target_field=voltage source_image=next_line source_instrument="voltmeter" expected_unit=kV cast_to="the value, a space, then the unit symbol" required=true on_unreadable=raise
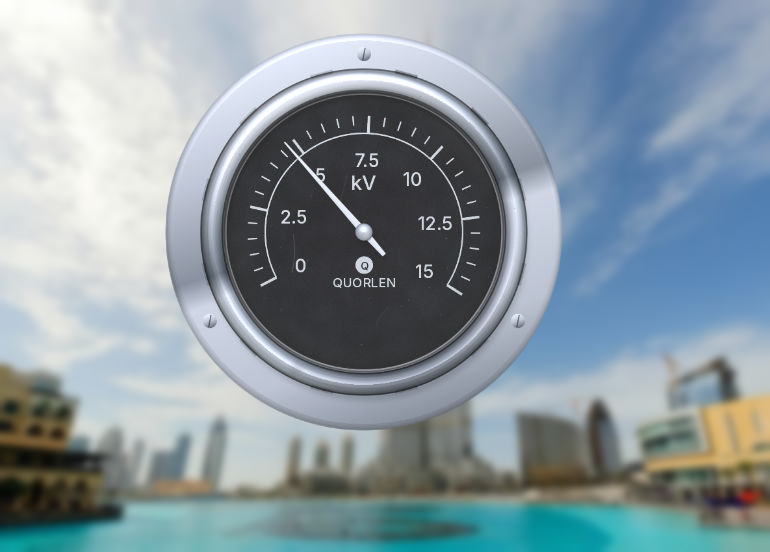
4.75 kV
